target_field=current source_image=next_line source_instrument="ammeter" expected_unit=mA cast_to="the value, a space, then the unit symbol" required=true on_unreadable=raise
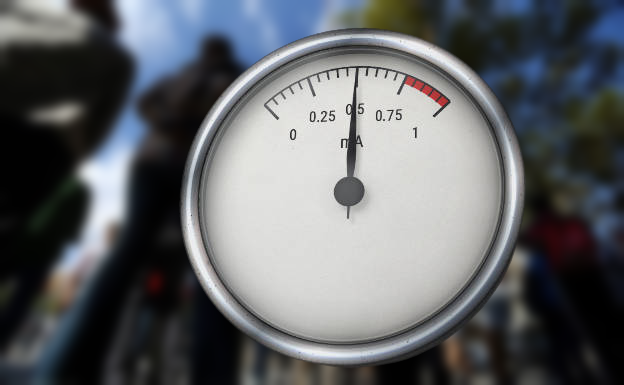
0.5 mA
